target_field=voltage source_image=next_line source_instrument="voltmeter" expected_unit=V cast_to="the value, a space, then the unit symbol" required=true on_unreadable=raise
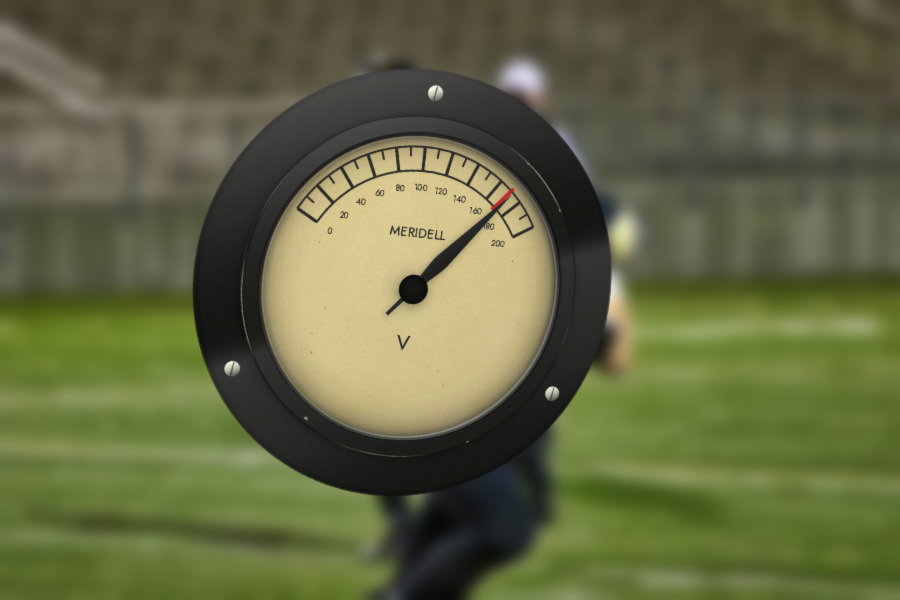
170 V
